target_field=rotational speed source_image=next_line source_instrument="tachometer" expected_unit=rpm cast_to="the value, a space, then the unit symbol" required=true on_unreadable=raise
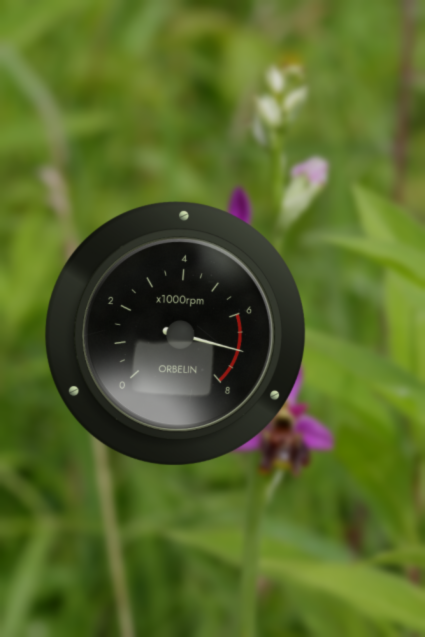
7000 rpm
